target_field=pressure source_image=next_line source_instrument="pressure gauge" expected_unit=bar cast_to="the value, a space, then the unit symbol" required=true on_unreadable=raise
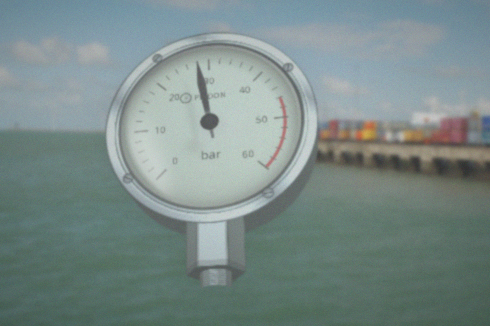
28 bar
